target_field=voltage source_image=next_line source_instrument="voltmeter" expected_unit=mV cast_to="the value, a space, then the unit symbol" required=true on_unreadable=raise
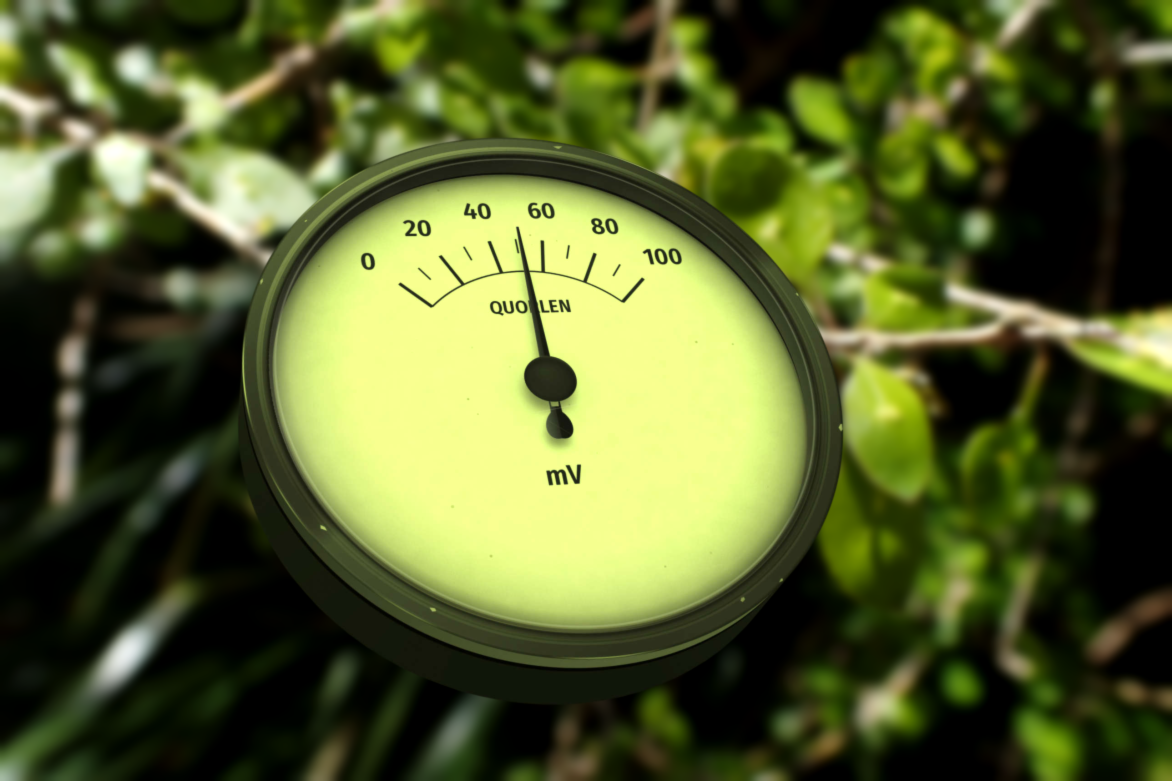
50 mV
